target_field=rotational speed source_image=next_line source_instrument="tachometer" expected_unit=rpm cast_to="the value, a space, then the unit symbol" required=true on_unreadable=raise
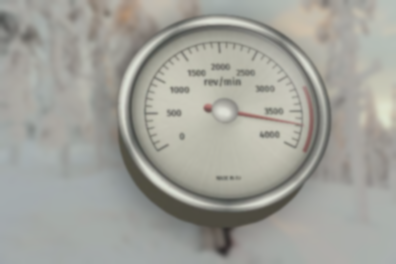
3700 rpm
